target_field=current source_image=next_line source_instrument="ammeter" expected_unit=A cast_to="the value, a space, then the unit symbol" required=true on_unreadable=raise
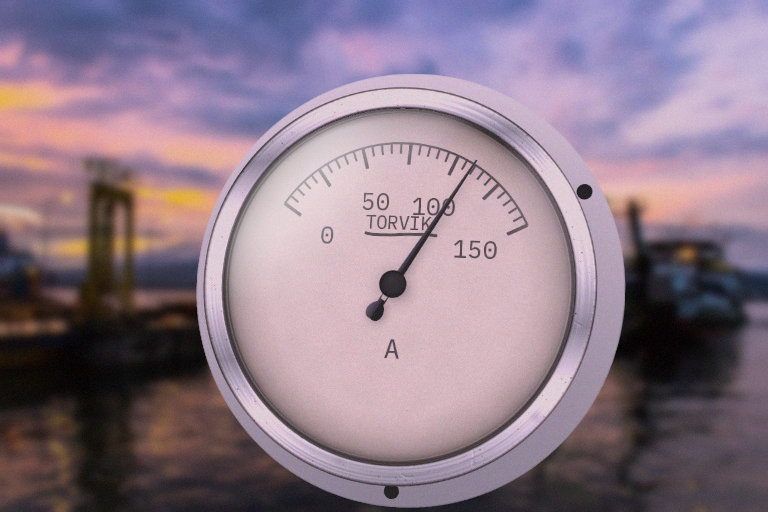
110 A
